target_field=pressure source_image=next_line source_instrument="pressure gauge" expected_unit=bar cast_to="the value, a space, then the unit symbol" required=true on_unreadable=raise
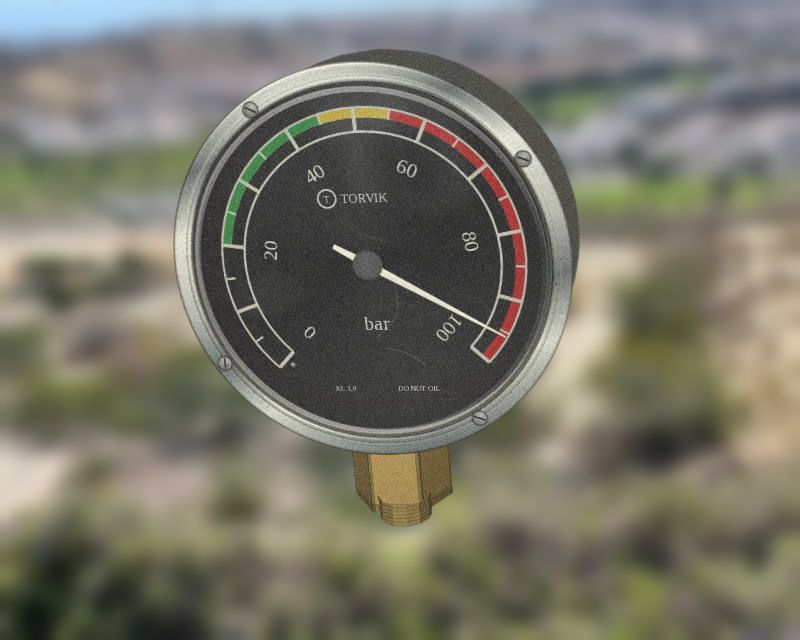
95 bar
